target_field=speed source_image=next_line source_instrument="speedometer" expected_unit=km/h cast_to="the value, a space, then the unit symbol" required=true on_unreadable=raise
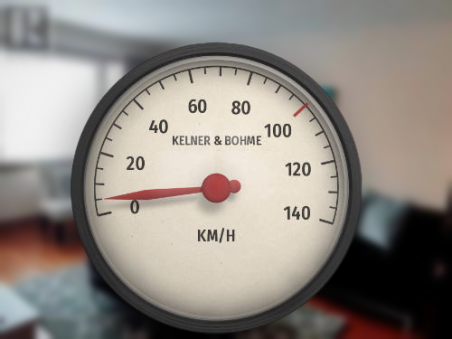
5 km/h
